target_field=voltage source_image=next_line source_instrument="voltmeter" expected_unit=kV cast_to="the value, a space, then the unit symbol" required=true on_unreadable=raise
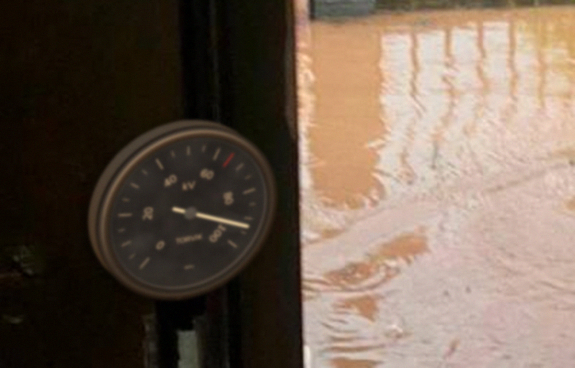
92.5 kV
